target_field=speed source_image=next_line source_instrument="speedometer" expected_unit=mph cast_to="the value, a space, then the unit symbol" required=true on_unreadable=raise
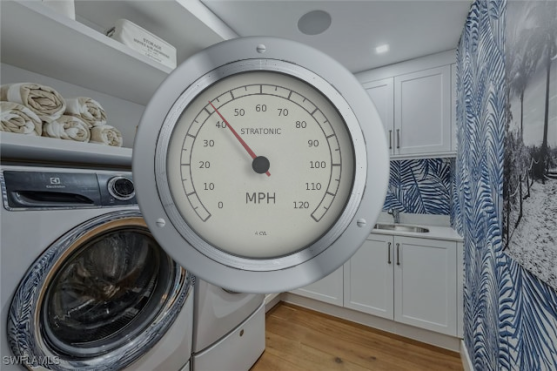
42.5 mph
